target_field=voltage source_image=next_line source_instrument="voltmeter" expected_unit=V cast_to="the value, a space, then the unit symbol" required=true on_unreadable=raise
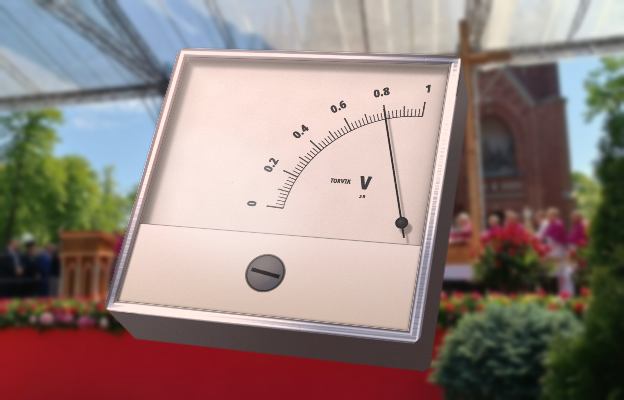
0.8 V
